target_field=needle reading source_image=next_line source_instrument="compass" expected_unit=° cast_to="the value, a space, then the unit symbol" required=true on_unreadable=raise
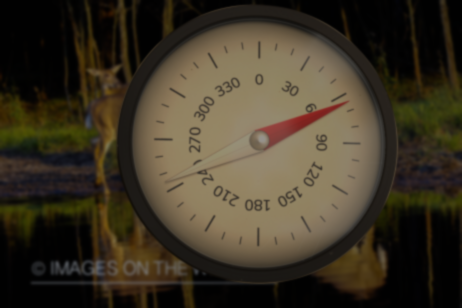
65 °
